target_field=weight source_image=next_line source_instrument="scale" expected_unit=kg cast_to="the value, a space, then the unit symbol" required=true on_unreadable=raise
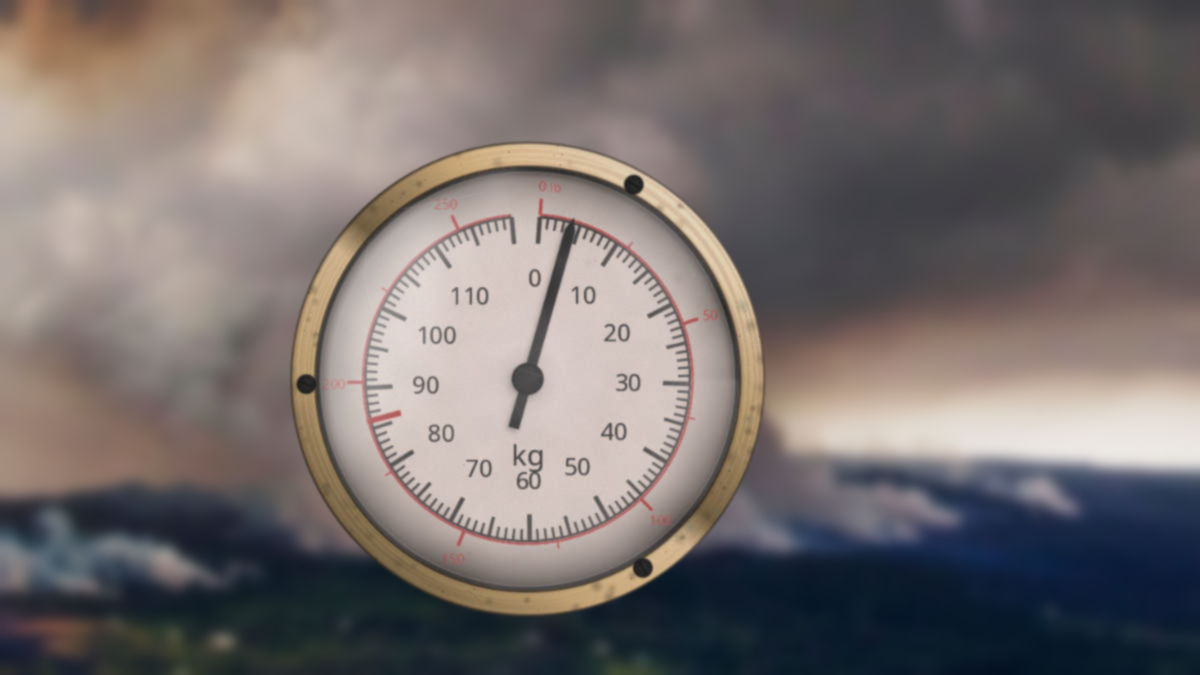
4 kg
